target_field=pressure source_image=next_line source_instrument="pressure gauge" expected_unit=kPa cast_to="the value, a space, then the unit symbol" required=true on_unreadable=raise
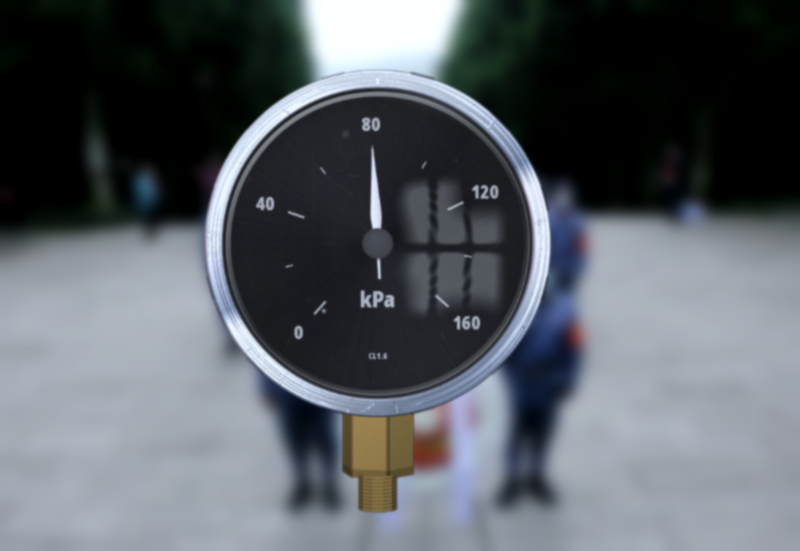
80 kPa
